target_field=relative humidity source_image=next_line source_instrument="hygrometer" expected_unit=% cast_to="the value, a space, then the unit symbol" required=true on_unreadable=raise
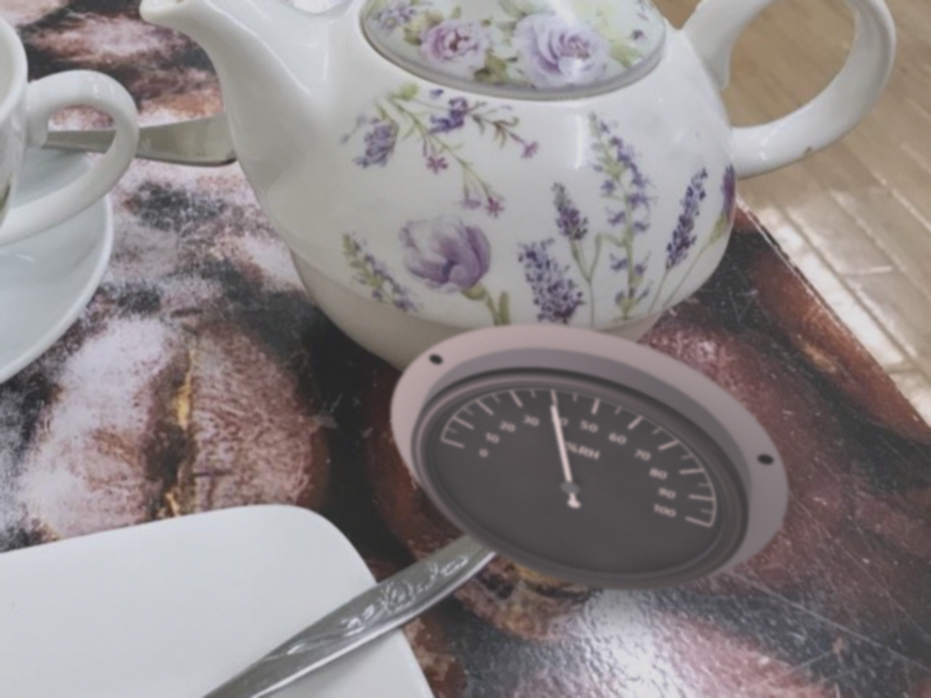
40 %
